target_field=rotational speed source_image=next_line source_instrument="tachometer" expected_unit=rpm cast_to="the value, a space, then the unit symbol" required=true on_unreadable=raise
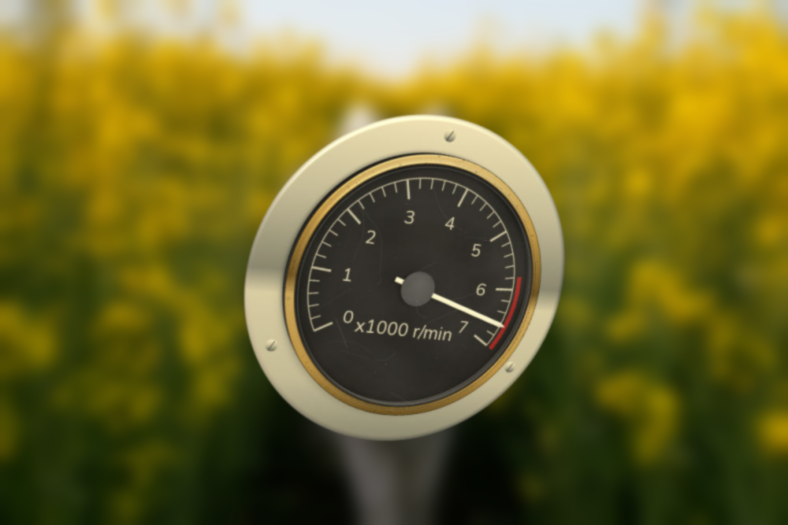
6600 rpm
